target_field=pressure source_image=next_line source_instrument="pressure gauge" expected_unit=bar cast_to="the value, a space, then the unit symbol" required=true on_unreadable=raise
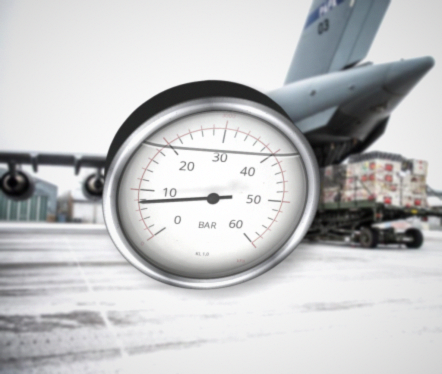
8 bar
